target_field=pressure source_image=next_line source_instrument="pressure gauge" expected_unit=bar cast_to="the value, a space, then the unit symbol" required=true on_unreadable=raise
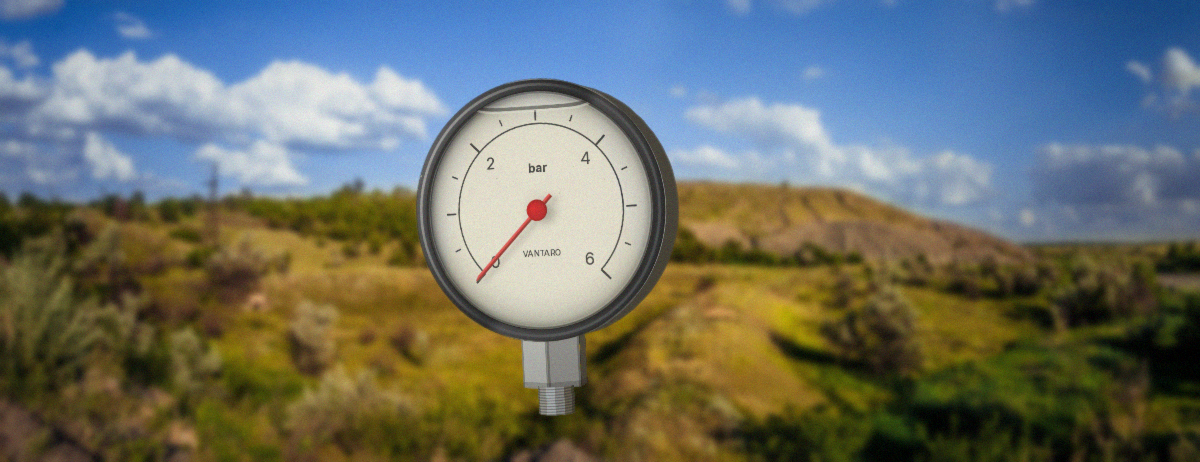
0 bar
